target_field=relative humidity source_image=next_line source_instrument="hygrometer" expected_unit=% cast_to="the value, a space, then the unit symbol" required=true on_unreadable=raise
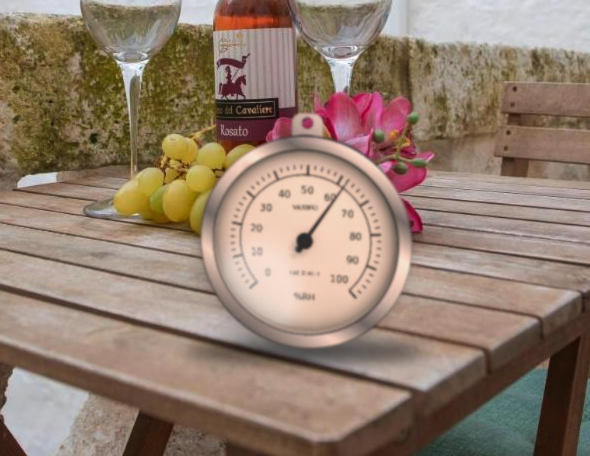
62 %
